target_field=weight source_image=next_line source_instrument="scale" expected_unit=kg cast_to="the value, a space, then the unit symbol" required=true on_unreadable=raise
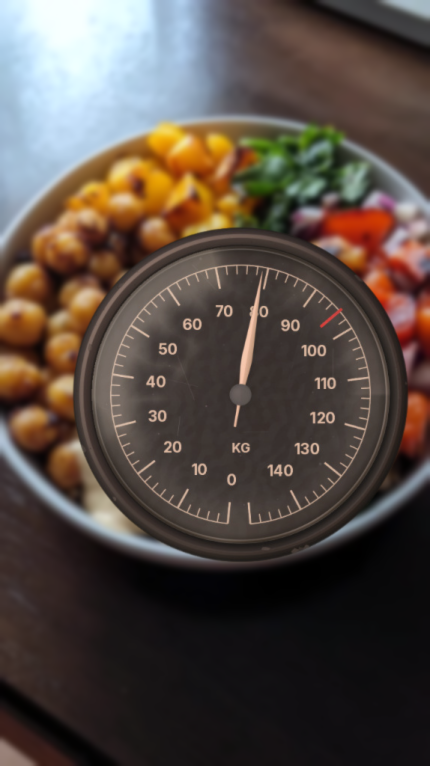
79 kg
